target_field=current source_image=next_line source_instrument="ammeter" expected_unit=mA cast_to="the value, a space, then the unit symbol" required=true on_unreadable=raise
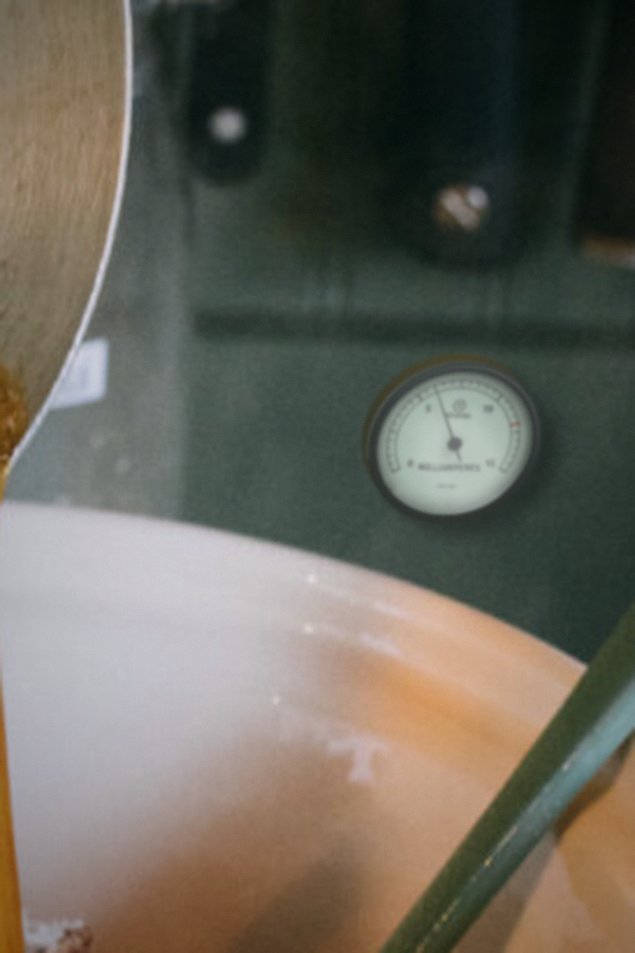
6 mA
